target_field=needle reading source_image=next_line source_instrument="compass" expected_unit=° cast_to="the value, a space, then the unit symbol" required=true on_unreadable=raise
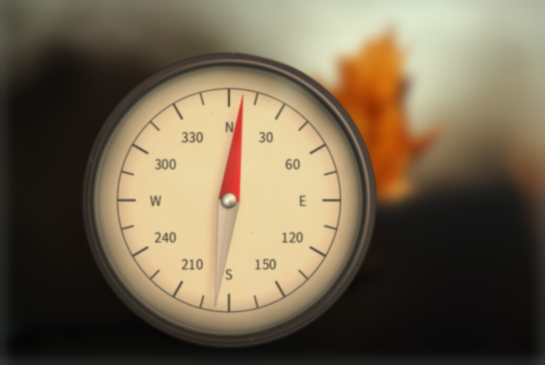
7.5 °
